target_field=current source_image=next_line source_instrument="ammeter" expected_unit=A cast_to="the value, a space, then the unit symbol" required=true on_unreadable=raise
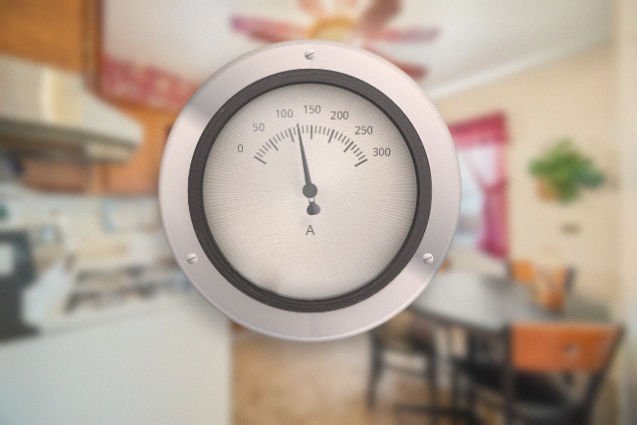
120 A
